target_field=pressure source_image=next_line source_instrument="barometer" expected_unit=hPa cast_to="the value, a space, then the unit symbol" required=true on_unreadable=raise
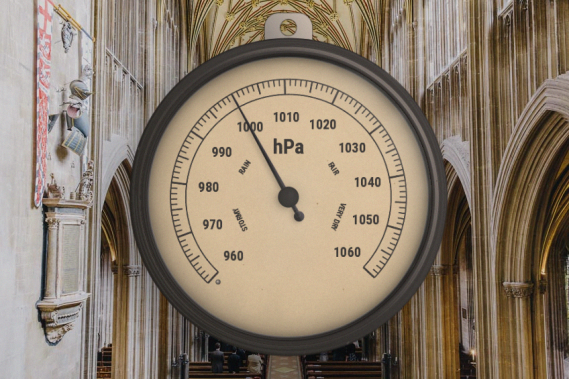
1000 hPa
